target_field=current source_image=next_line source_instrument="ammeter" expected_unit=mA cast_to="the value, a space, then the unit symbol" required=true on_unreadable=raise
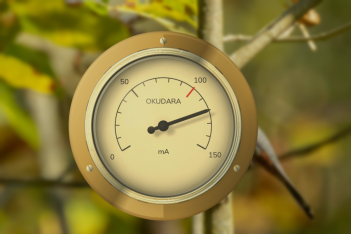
120 mA
